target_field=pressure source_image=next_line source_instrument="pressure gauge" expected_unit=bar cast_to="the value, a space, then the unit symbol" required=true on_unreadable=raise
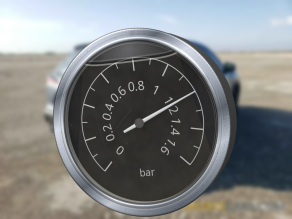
1.2 bar
